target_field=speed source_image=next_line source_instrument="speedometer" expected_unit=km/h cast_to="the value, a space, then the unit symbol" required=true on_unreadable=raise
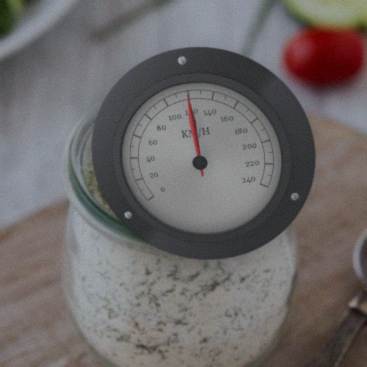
120 km/h
